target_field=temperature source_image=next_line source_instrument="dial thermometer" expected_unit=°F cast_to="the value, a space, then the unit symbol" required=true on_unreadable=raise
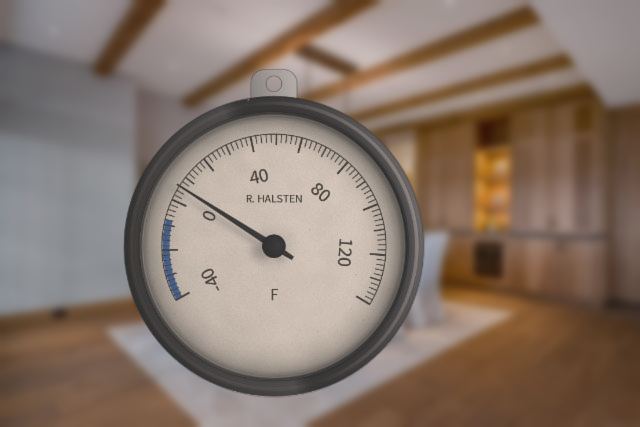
6 °F
